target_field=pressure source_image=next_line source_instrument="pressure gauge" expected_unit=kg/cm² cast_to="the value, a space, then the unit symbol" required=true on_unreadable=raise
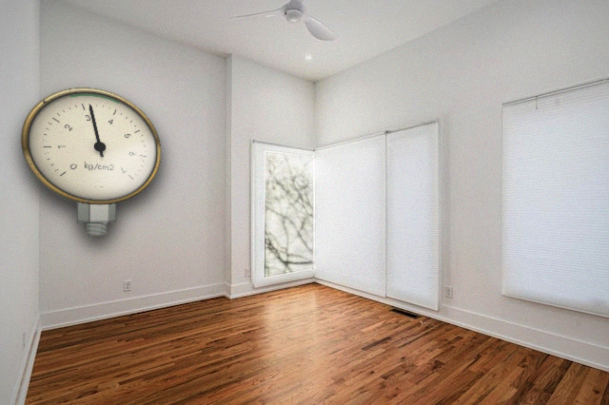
3.2 kg/cm²
